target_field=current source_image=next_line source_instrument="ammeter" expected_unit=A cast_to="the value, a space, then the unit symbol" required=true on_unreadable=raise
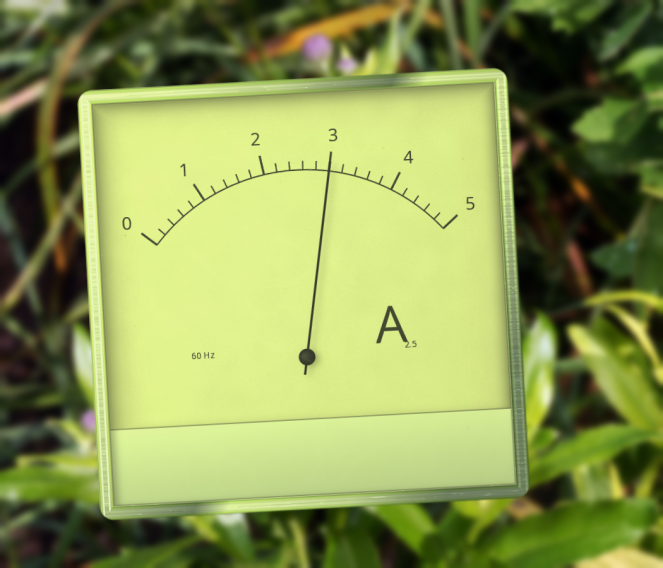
3 A
